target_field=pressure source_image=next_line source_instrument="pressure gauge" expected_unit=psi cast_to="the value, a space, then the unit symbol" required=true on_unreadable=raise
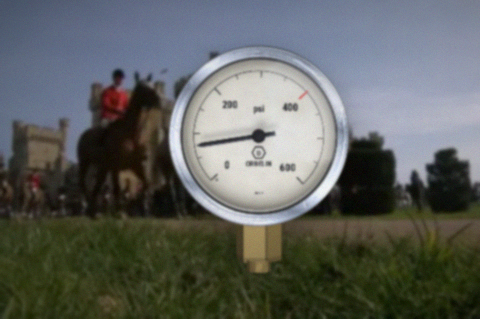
75 psi
